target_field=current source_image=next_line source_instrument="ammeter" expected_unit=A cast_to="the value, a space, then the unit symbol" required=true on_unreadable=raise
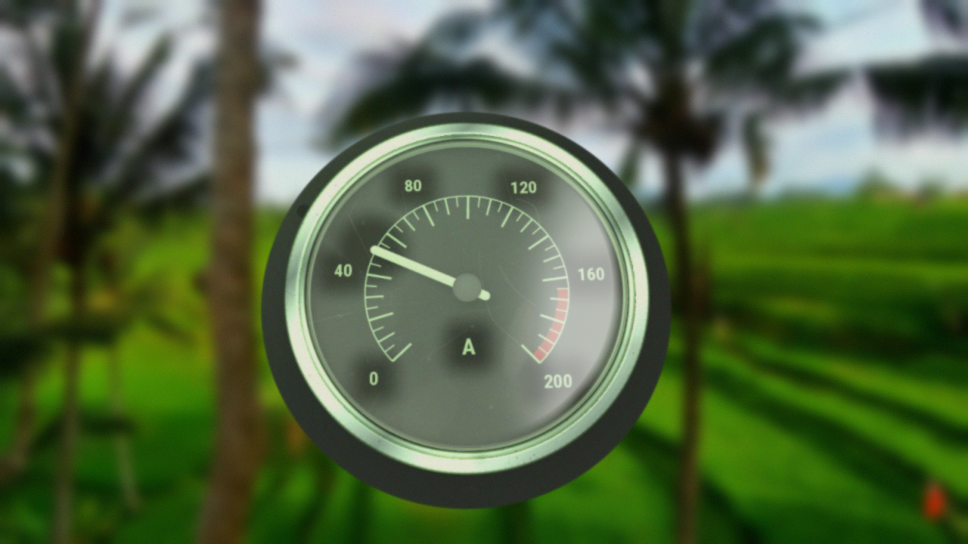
50 A
